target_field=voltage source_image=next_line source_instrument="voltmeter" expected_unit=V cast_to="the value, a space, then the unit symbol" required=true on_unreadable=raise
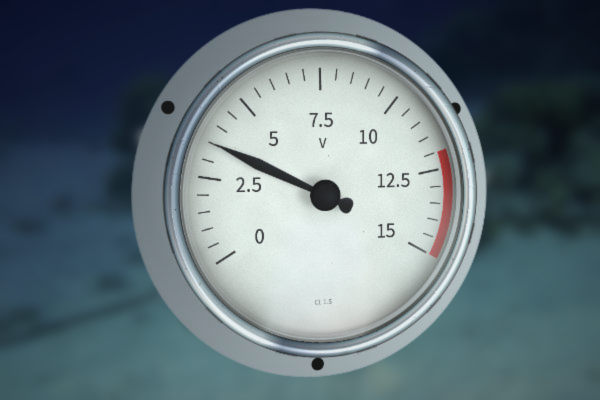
3.5 V
